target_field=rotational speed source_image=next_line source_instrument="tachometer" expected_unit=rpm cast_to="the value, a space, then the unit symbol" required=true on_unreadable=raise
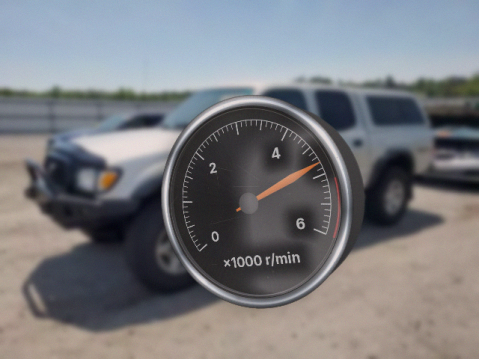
4800 rpm
